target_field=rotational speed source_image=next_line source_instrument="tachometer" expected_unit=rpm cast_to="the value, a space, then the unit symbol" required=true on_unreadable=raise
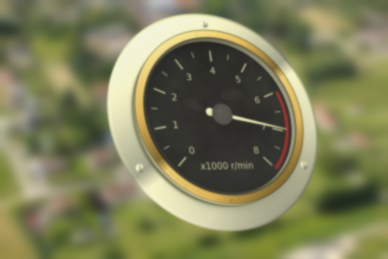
7000 rpm
